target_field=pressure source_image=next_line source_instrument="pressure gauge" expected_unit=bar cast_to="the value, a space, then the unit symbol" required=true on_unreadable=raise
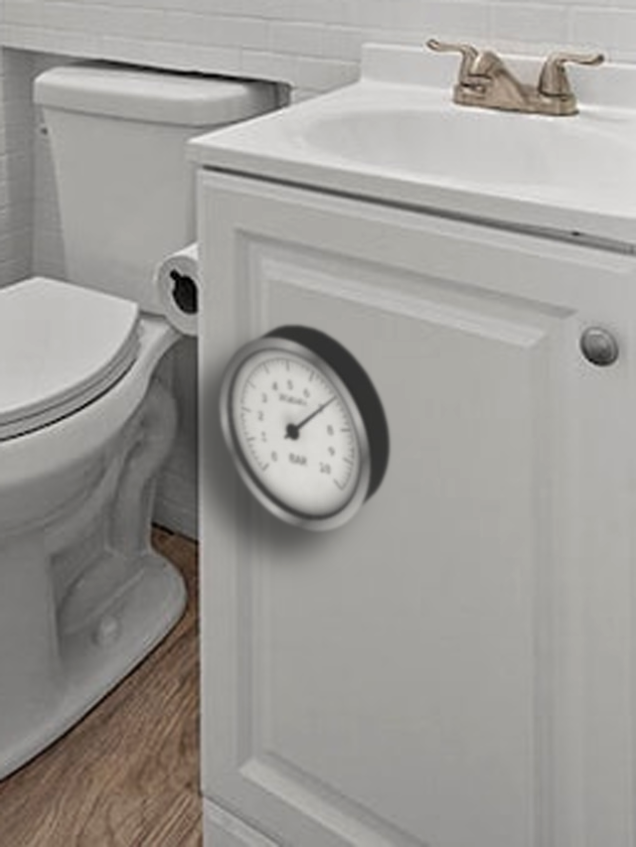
7 bar
